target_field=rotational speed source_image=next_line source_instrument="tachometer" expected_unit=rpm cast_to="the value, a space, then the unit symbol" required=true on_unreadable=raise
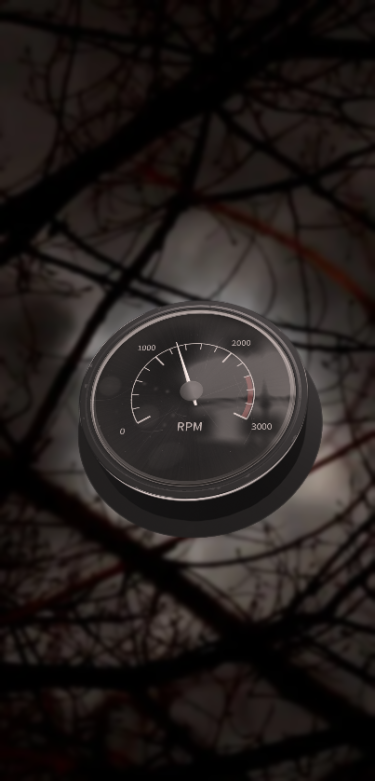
1300 rpm
